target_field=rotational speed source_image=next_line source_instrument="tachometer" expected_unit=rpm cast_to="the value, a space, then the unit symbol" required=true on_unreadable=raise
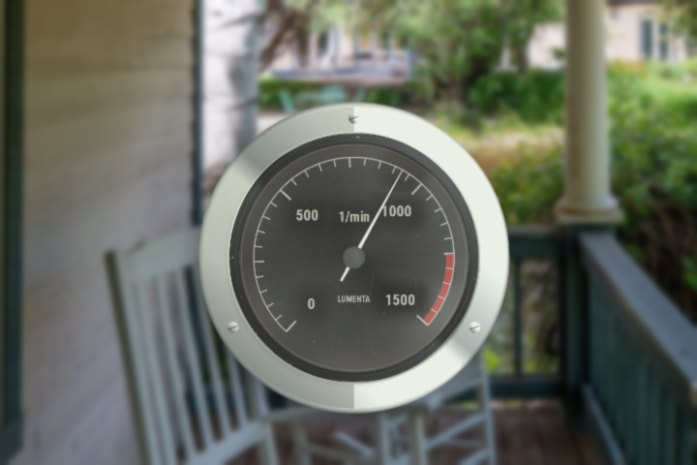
925 rpm
